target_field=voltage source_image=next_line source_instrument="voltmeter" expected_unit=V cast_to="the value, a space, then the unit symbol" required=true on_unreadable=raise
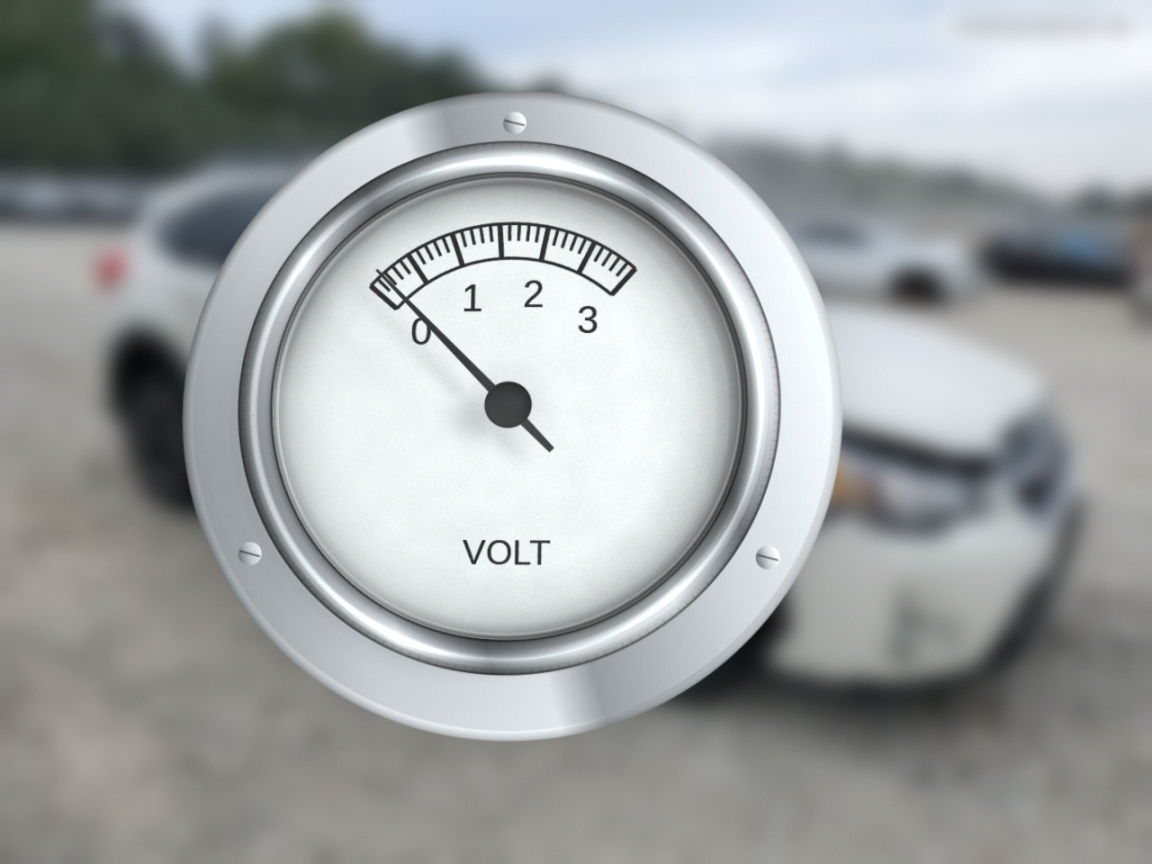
0.15 V
